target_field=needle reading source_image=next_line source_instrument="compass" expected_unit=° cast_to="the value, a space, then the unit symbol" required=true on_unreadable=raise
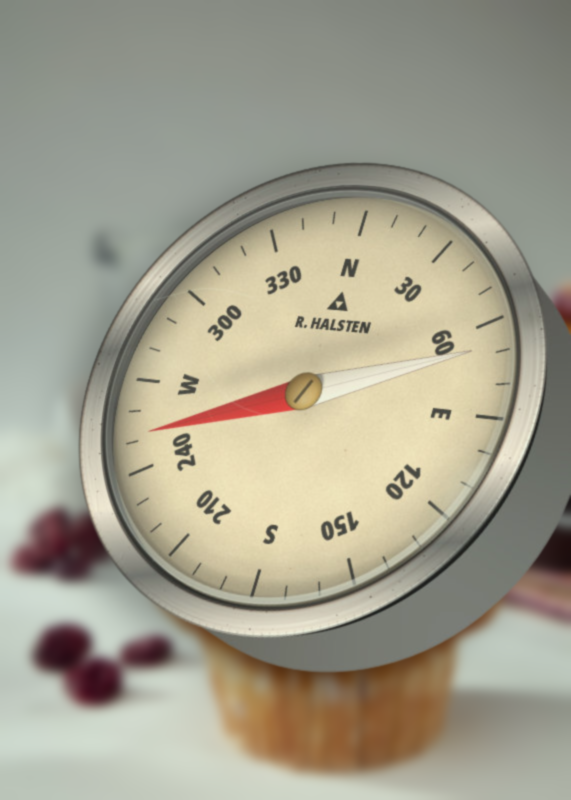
250 °
